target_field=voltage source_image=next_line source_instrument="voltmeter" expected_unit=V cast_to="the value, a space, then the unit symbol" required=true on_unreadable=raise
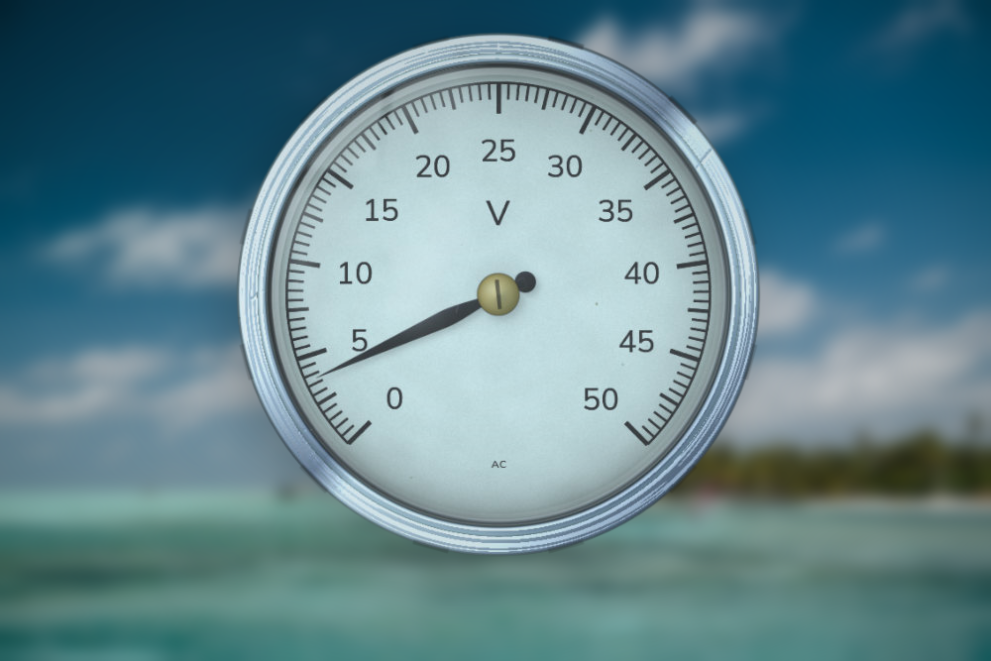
3.75 V
